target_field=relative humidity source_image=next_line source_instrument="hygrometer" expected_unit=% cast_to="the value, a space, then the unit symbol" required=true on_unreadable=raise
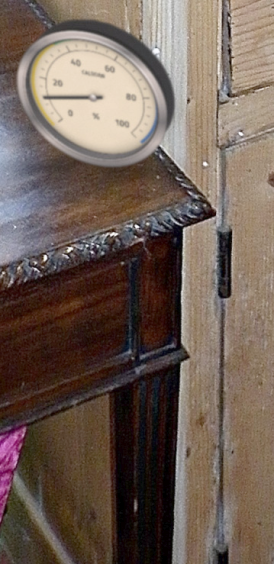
12 %
